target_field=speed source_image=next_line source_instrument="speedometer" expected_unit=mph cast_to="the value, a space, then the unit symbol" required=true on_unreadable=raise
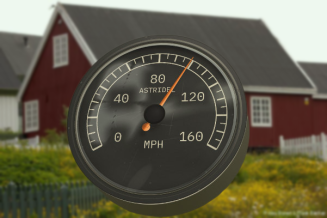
100 mph
